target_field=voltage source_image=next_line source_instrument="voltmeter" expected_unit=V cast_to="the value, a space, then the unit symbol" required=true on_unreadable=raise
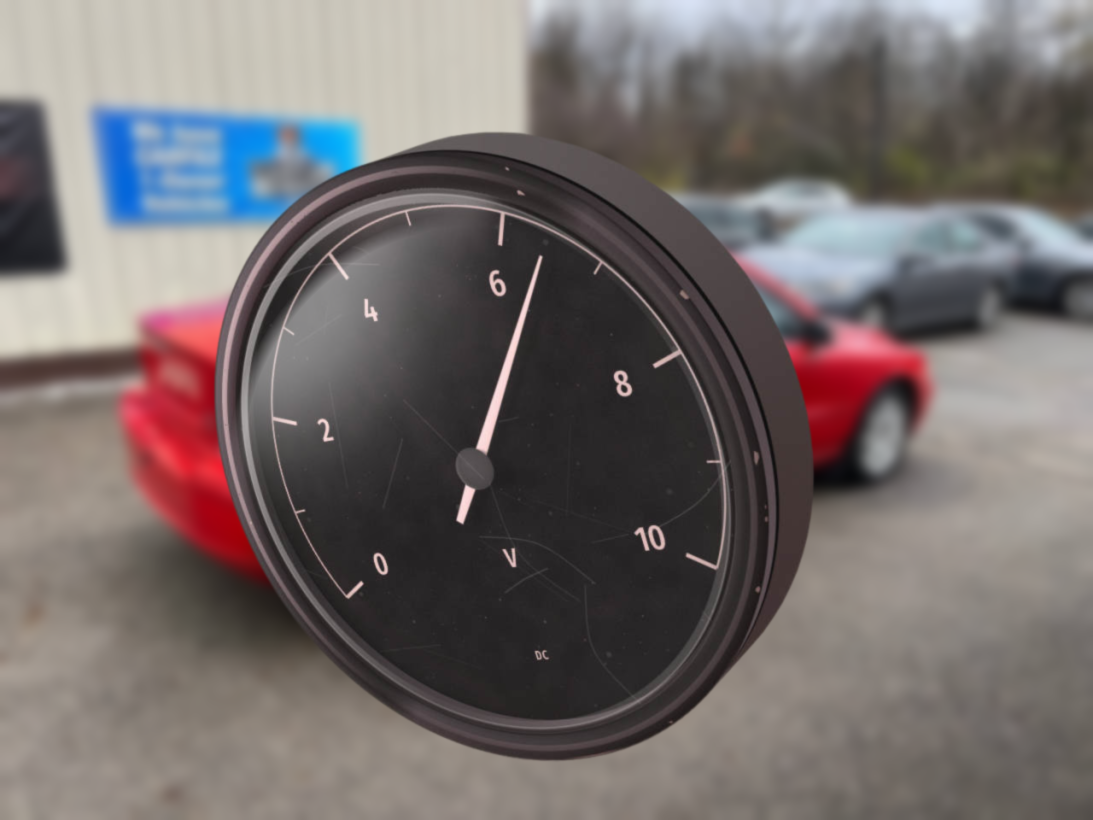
6.5 V
